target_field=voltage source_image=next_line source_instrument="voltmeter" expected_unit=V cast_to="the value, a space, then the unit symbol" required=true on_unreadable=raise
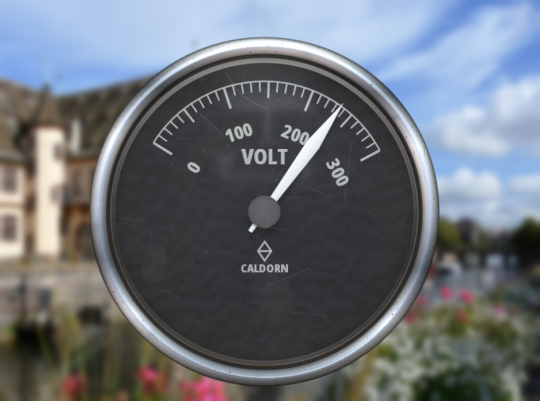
235 V
